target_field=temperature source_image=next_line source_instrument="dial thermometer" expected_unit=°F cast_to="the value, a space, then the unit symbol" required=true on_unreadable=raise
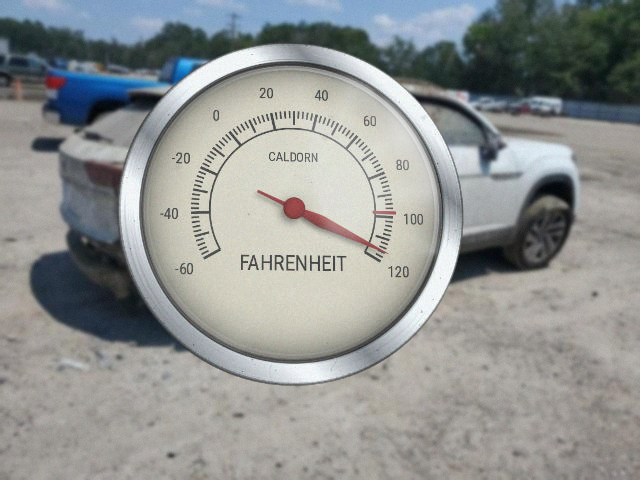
116 °F
